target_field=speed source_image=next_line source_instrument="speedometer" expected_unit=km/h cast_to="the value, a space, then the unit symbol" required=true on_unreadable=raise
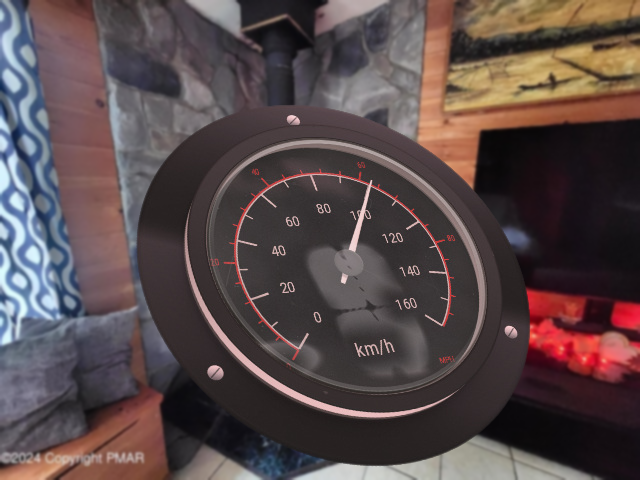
100 km/h
